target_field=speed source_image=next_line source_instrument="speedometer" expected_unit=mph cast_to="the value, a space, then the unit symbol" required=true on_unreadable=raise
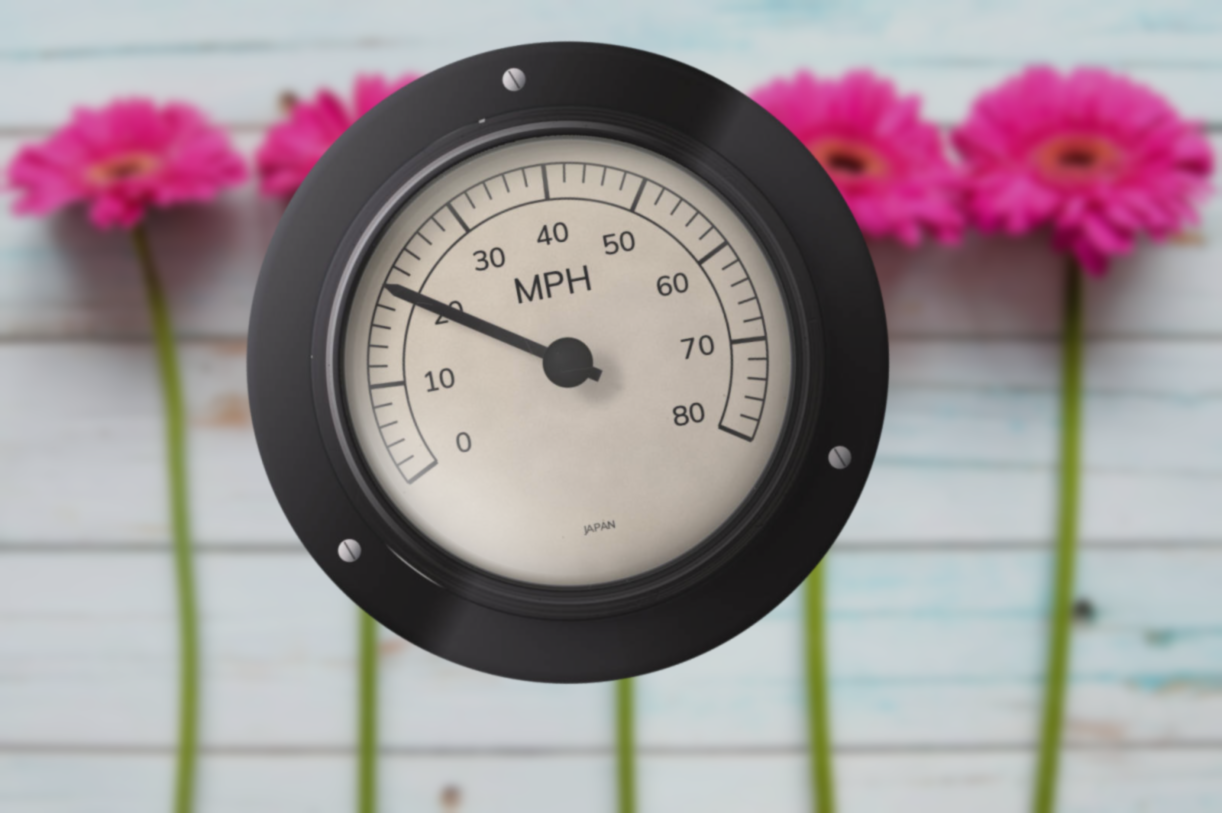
20 mph
